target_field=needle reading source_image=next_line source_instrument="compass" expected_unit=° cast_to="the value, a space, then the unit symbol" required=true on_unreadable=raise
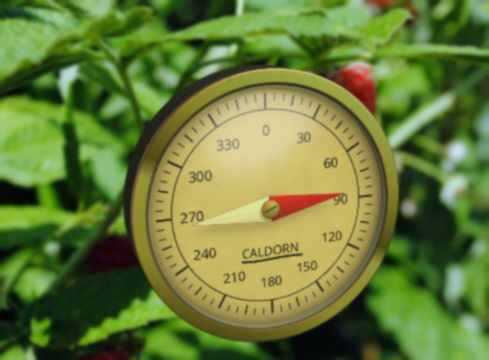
85 °
